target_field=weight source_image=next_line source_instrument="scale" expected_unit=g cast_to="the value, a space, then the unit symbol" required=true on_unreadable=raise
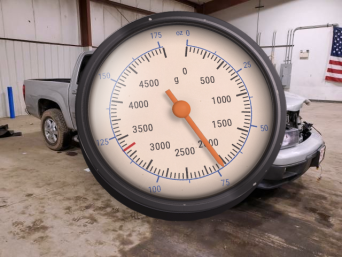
2050 g
